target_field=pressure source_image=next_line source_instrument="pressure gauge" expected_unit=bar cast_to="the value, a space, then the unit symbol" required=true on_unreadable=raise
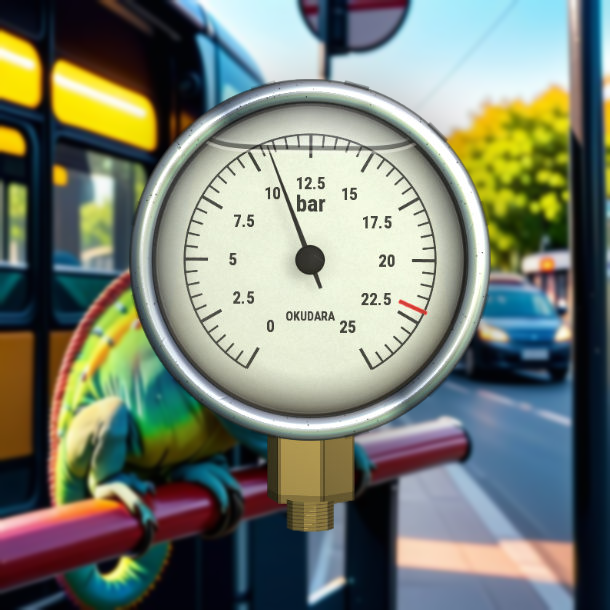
10.75 bar
